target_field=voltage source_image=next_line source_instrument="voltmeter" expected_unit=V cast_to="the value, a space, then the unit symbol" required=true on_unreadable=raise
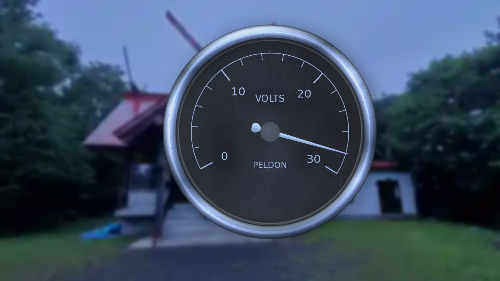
28 V
